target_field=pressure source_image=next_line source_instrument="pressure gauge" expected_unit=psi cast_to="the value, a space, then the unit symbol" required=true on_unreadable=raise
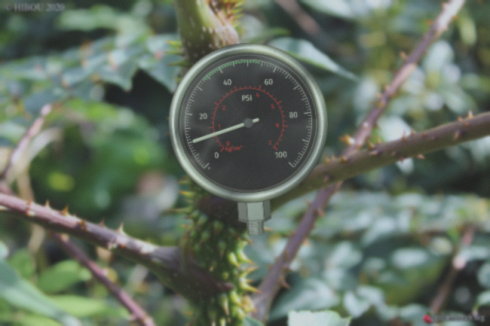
10 psi
